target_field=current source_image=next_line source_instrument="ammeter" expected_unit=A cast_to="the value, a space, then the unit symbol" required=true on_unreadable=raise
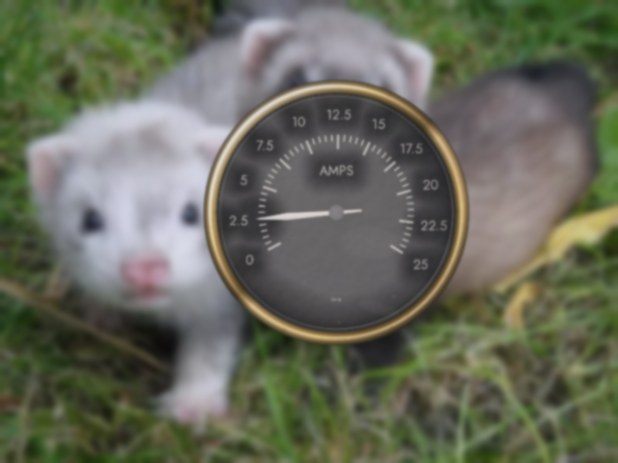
2.5 A
